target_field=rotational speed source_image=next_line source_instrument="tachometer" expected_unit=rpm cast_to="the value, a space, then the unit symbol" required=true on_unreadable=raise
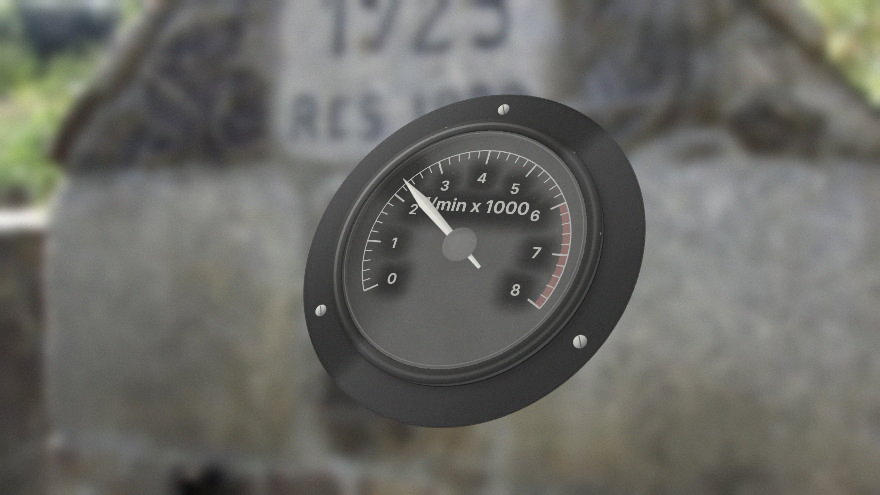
2300 rpm
